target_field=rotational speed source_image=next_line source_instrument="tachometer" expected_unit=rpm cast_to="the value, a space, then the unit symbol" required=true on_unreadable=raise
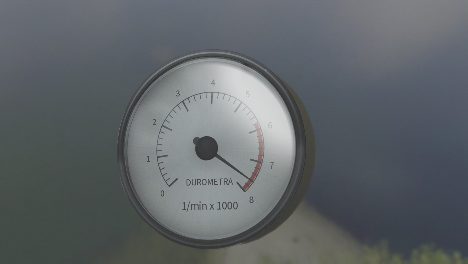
7600 rpm
